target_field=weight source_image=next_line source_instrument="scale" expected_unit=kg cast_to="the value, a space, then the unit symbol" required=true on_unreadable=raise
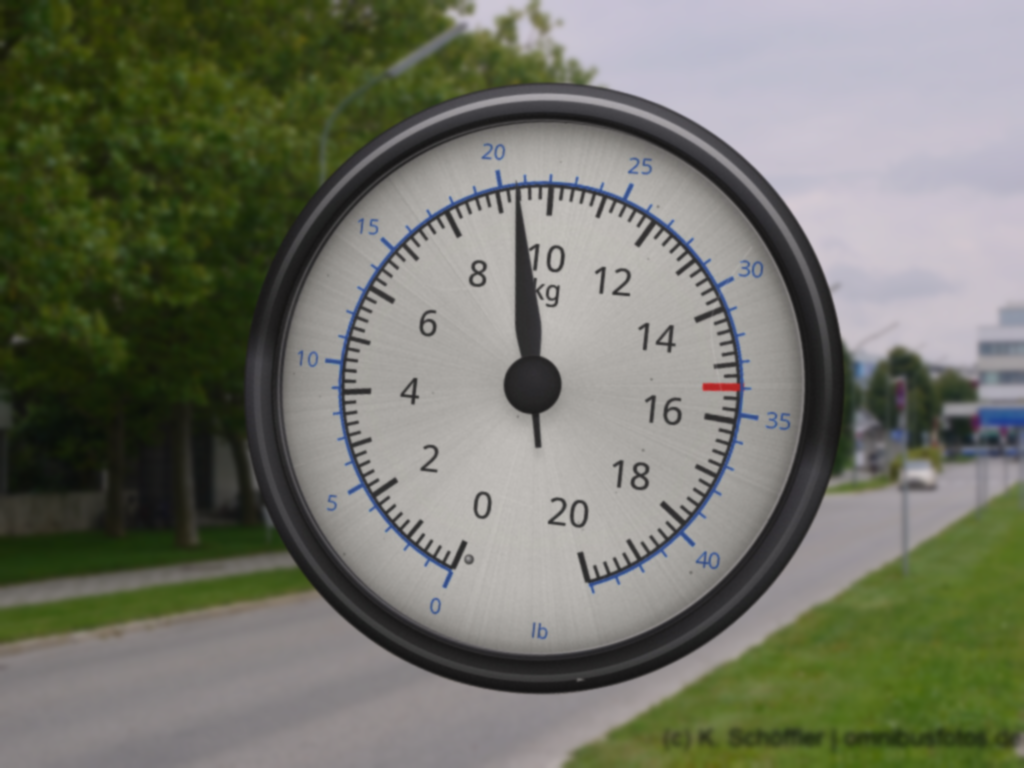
9.4 kg
